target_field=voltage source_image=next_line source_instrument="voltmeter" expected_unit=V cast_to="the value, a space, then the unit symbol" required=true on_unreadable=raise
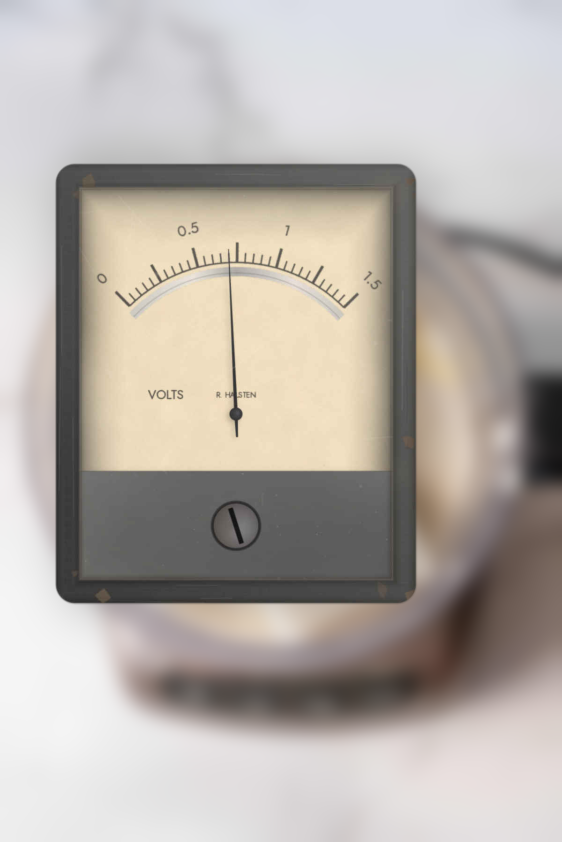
0.7 V
